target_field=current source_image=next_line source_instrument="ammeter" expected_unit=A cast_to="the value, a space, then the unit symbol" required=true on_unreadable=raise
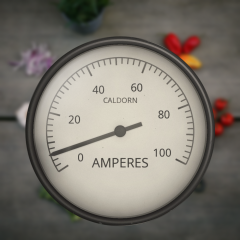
6 A
